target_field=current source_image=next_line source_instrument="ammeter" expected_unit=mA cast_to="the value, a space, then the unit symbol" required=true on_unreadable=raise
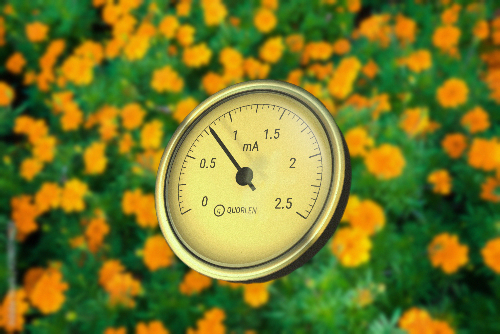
0.8 mA
